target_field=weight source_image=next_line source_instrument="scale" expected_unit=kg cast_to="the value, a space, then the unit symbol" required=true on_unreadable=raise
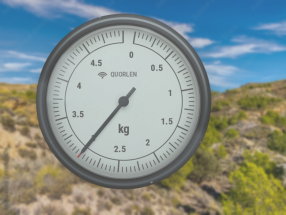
3 kg
